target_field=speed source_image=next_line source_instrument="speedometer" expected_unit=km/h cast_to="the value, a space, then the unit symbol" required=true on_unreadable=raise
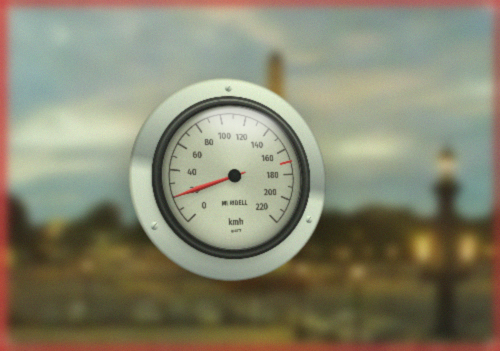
20 km/h
